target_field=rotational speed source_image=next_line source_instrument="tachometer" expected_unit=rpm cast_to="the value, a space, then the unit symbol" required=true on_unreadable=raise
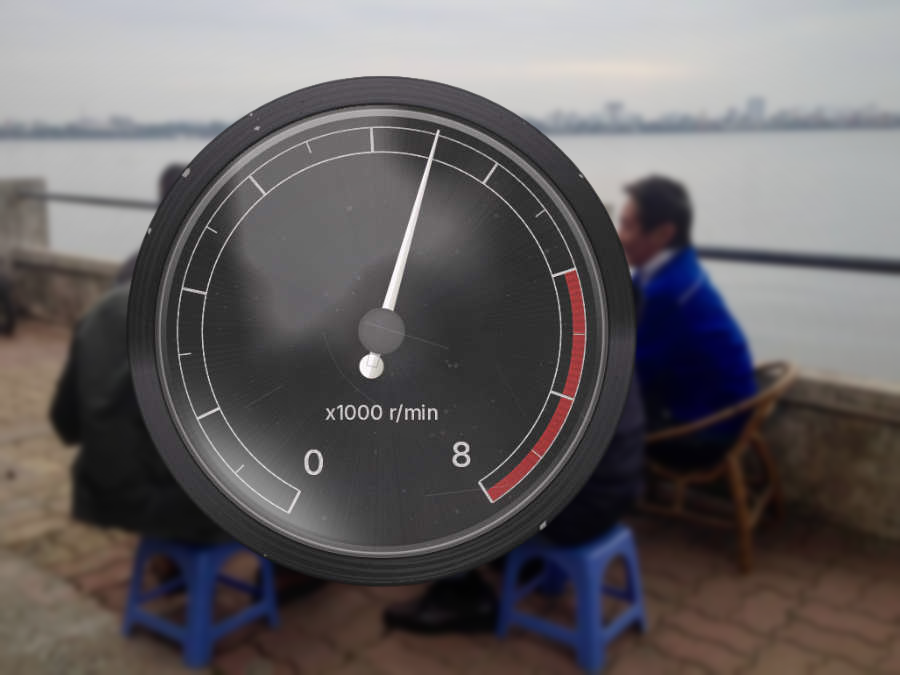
4500 rpm
